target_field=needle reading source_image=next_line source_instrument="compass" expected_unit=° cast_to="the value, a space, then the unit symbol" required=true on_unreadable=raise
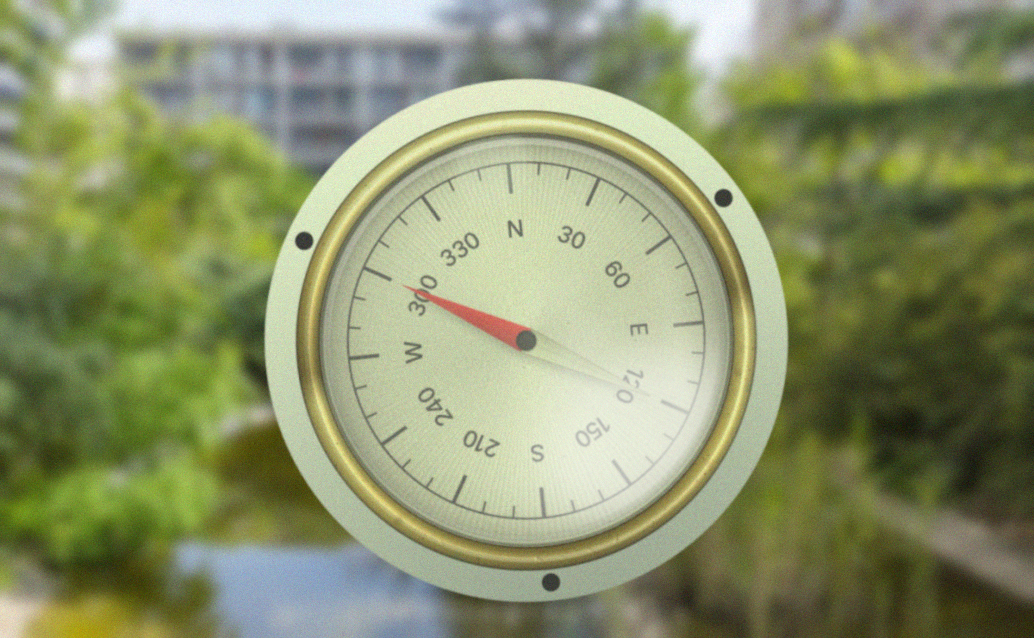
300 °
